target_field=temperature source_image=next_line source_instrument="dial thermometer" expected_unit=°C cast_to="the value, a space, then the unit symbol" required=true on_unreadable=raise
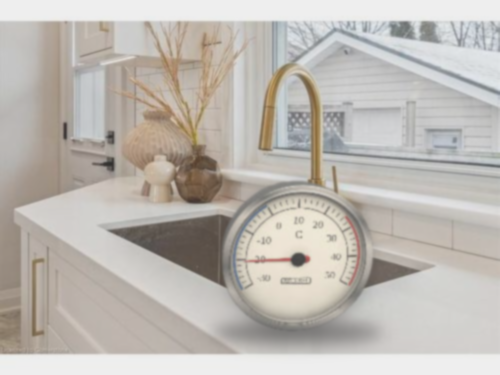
-20 °C
